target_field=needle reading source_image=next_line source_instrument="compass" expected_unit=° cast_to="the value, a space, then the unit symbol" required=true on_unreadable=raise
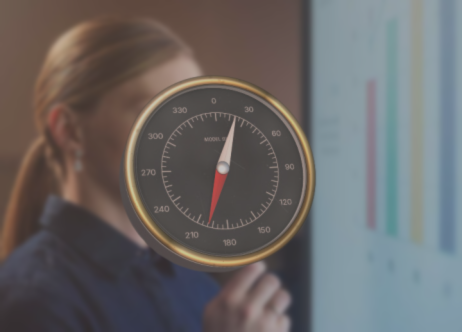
200 °
